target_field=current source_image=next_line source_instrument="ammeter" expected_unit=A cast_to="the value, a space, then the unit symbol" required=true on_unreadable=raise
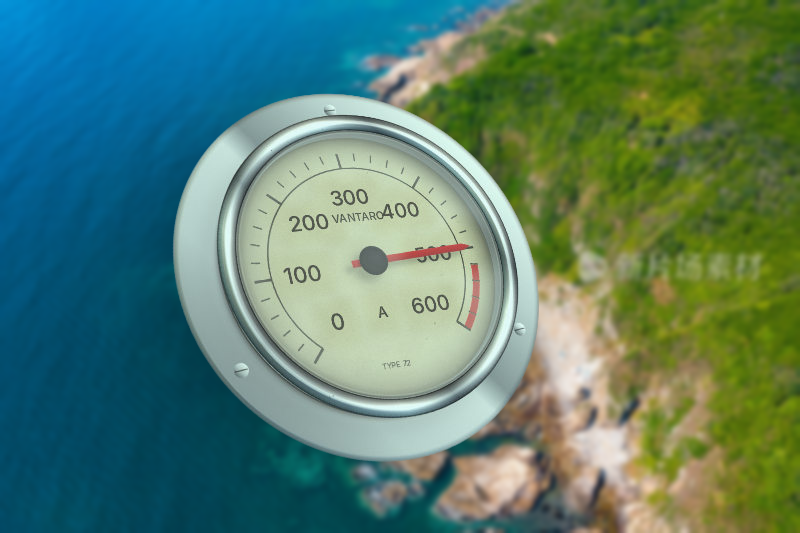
500 A
